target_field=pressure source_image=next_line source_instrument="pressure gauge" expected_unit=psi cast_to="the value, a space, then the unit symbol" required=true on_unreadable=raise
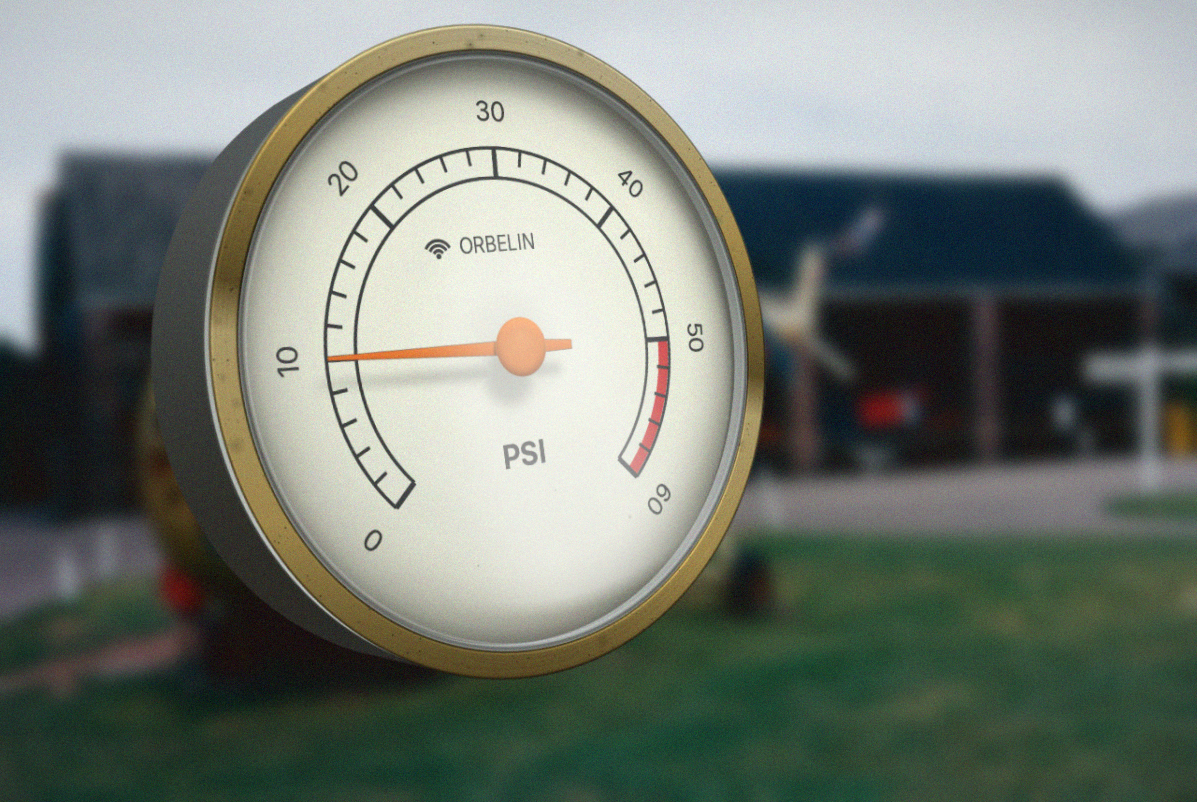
10 psi
